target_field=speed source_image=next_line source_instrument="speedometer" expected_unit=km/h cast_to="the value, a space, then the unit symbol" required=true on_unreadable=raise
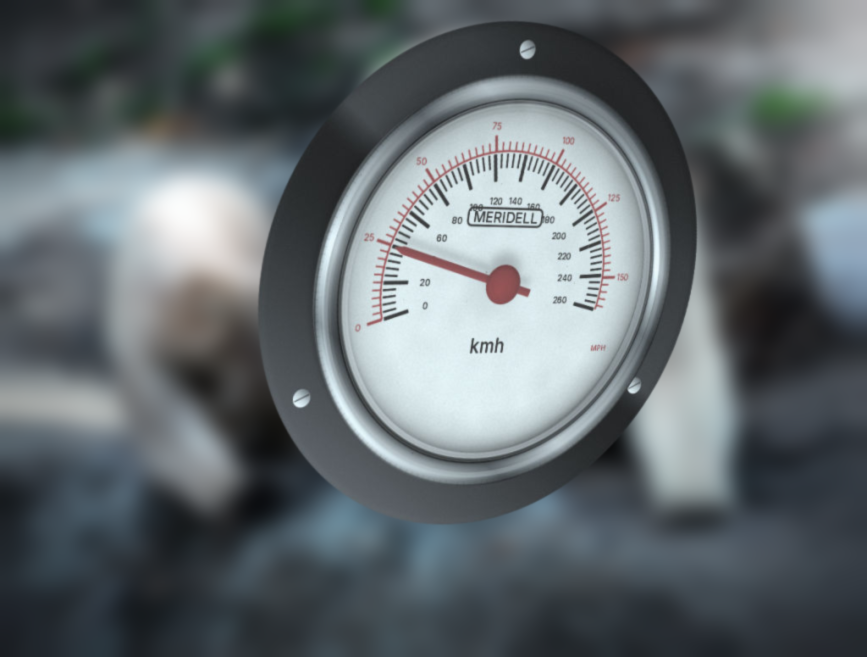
40 km/h
